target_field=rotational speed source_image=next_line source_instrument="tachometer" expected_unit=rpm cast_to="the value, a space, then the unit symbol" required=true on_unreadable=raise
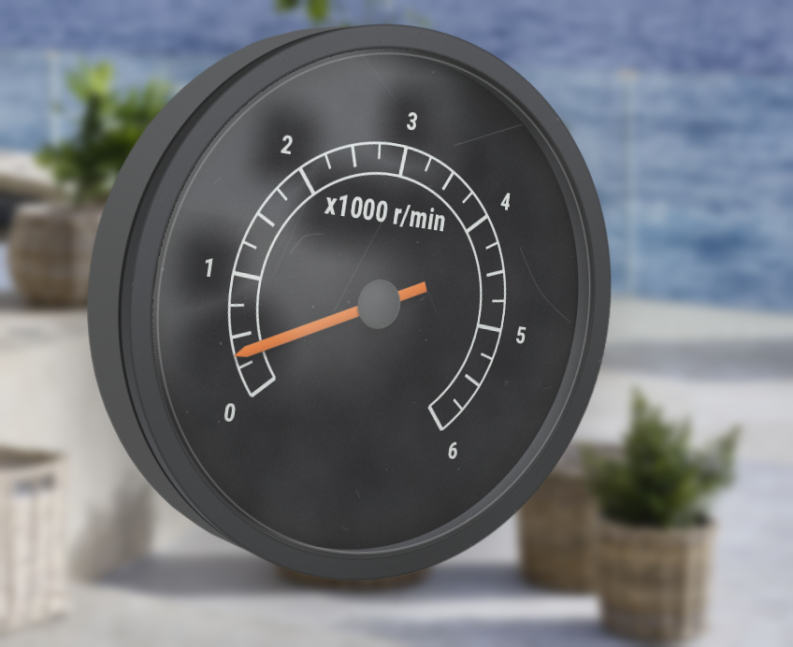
375 rpm
